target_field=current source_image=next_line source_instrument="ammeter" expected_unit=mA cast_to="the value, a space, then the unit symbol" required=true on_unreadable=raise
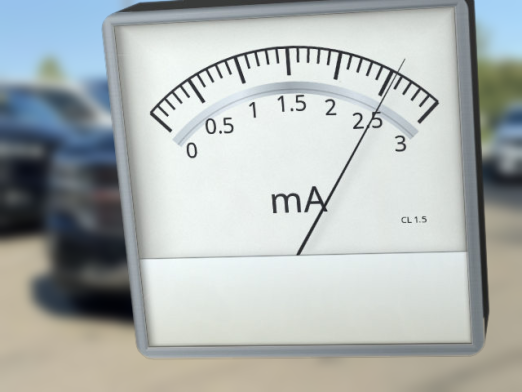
2.55 mA
